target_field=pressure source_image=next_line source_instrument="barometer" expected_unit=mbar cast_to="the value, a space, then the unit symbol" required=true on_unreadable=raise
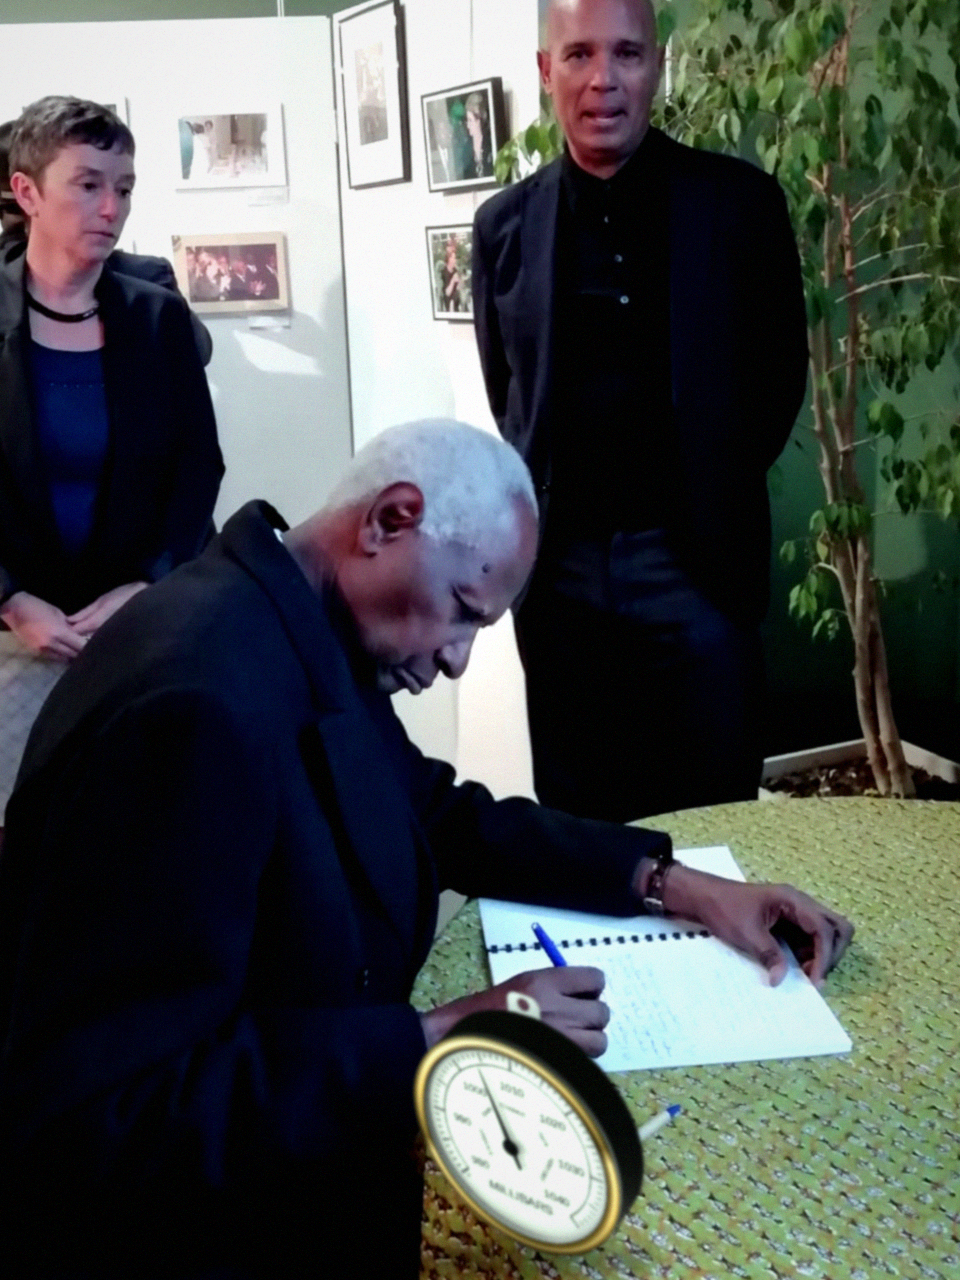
1005 mbar
